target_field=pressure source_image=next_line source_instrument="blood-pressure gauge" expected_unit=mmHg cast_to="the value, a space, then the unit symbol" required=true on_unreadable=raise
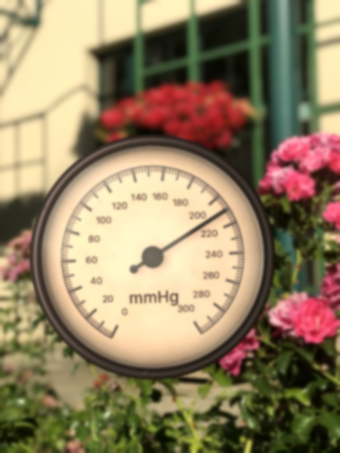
210 mmHg
